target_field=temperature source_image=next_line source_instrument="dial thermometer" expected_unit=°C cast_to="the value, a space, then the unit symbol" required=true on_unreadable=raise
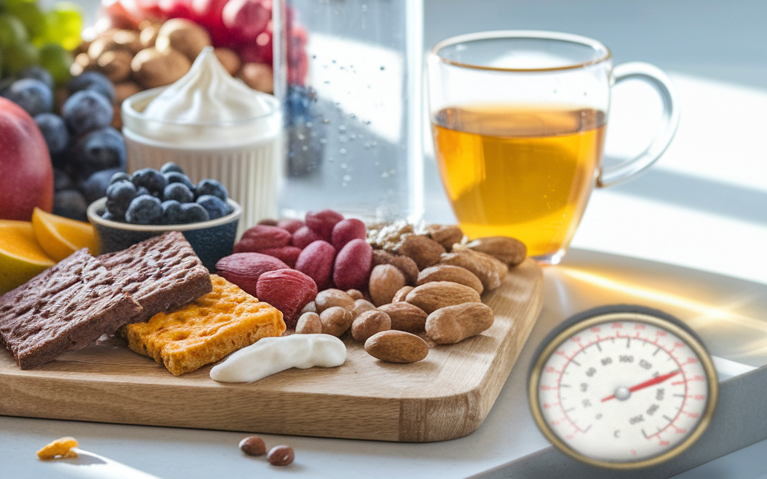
140 °C
